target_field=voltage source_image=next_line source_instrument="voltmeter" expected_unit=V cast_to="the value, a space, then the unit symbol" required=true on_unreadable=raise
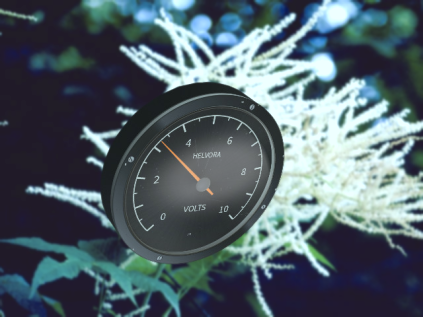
3.25 V
